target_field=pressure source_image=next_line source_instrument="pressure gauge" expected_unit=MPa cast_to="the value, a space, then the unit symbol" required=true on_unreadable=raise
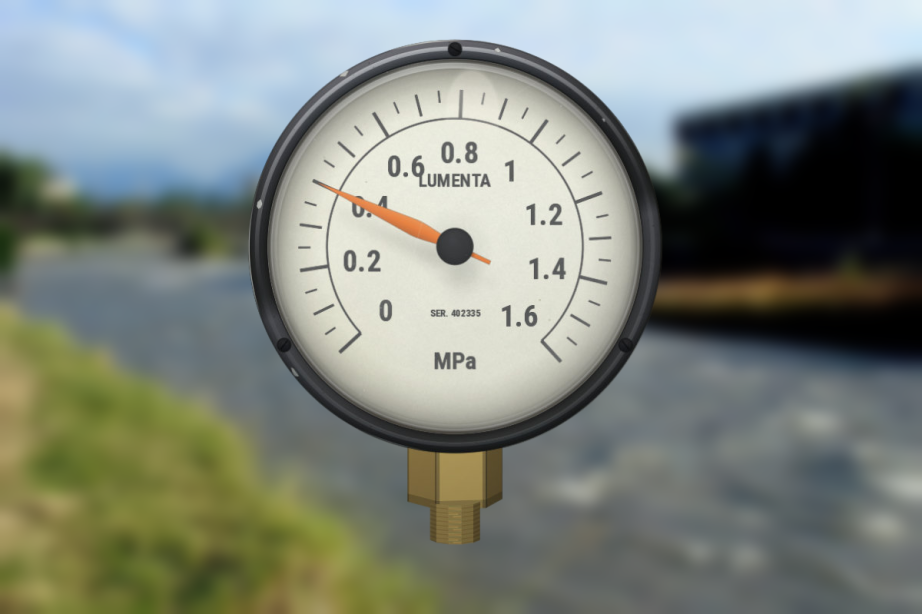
0.4 MPa
